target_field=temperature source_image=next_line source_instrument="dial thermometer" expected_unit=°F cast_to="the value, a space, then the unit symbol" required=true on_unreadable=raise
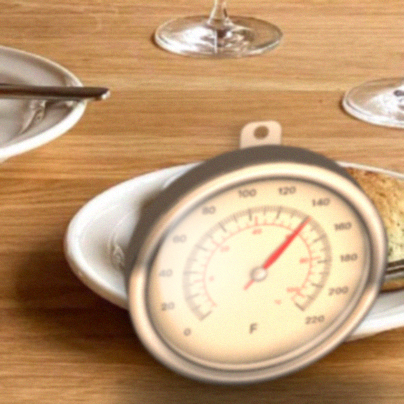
140 °F
